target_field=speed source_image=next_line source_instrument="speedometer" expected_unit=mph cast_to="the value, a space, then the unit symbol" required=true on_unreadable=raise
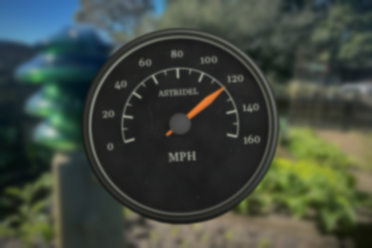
120 mph
